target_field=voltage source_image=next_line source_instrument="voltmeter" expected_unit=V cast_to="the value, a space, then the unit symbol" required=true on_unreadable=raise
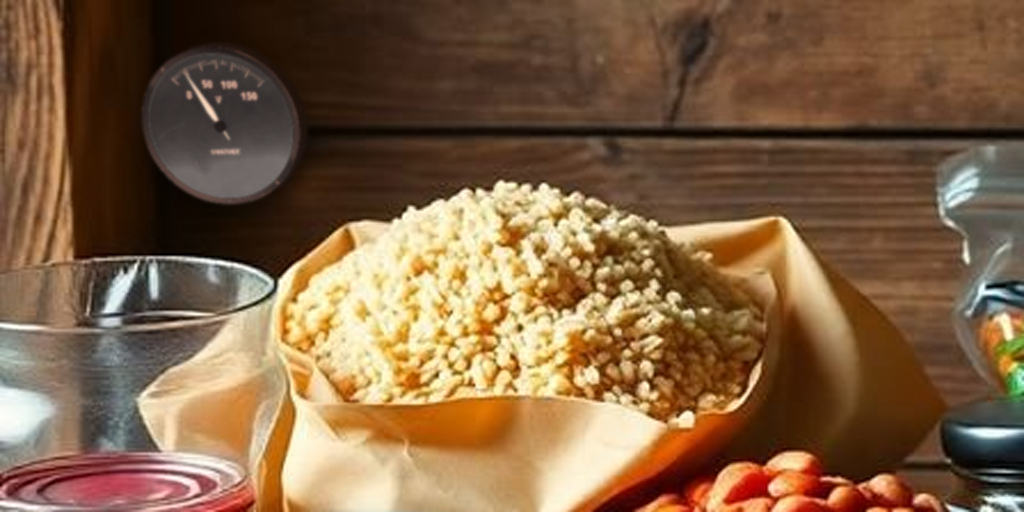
25 V
